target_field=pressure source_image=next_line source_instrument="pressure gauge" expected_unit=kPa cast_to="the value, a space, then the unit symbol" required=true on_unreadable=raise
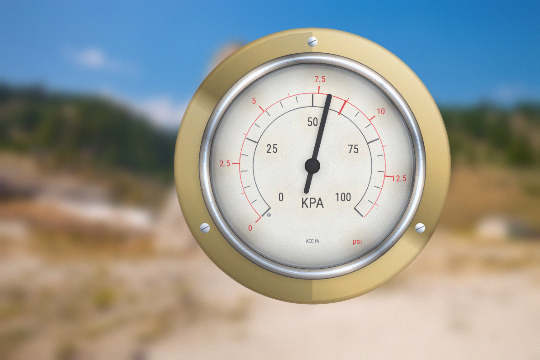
55 kPa
